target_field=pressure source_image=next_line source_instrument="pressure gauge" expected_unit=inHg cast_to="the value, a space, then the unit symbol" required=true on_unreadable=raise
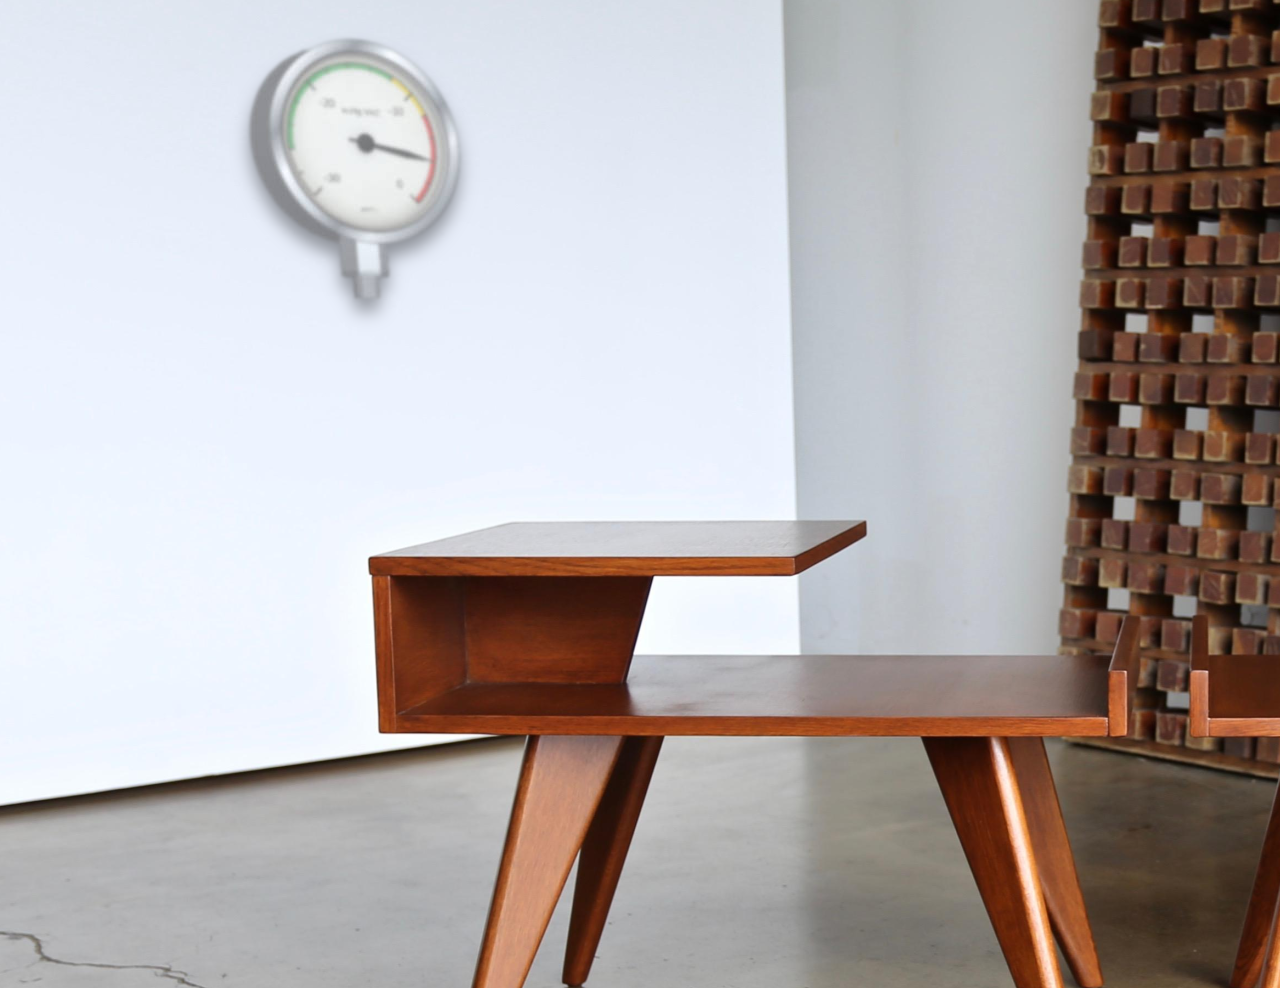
-4 inHg
